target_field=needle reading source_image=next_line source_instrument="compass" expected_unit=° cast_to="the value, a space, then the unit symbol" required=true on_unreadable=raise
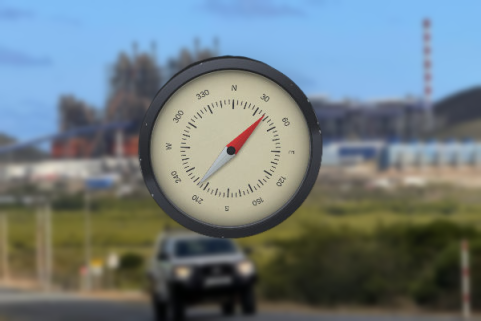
40 °
